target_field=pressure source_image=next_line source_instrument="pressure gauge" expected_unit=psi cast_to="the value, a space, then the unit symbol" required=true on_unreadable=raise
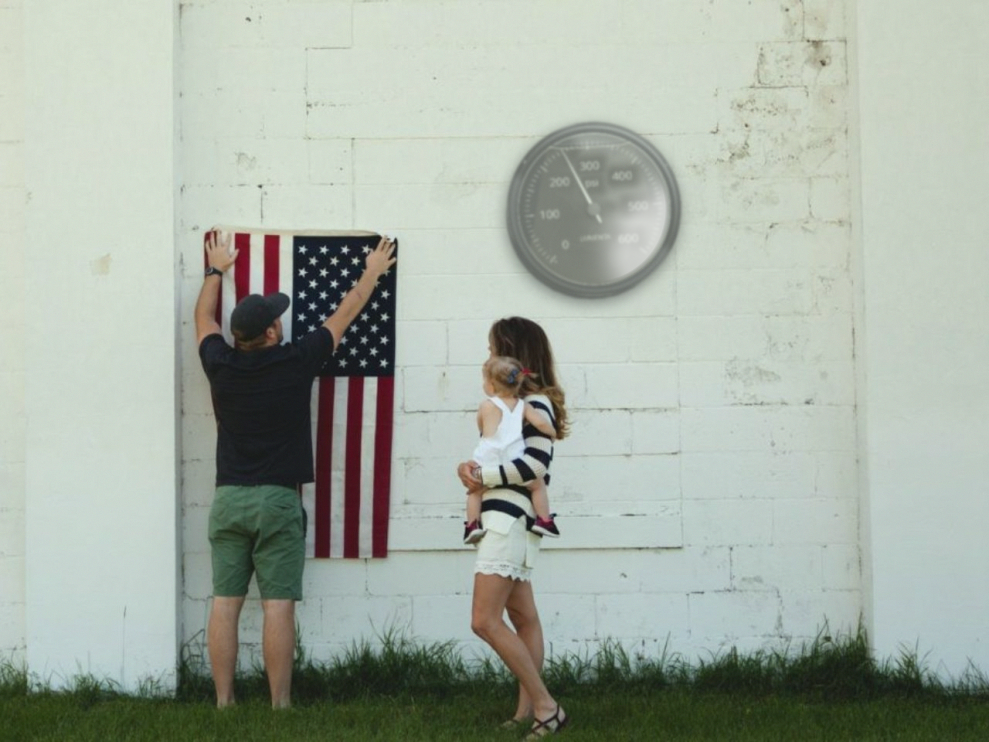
250 psi
